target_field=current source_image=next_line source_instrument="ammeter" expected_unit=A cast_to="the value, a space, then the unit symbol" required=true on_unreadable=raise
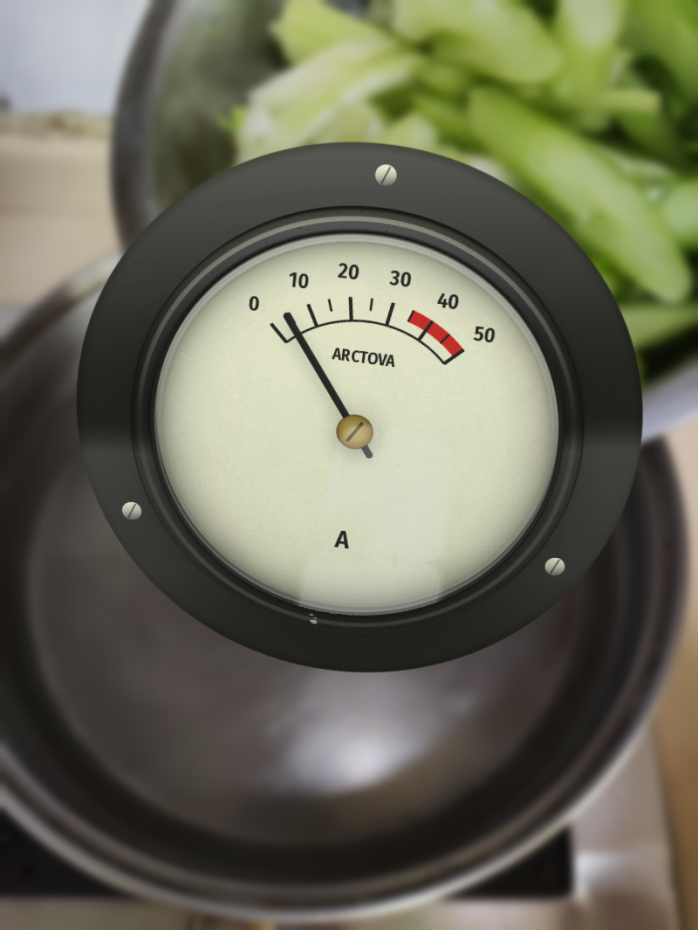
5 A
